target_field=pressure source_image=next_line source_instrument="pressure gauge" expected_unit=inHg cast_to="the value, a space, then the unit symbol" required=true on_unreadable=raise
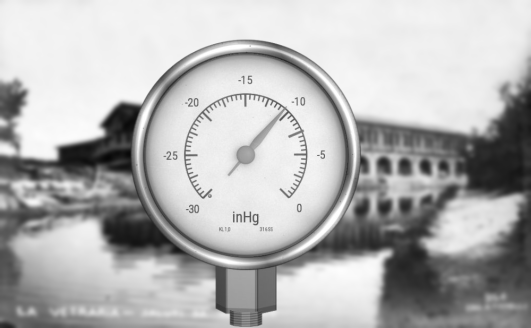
-10.5 inHg
